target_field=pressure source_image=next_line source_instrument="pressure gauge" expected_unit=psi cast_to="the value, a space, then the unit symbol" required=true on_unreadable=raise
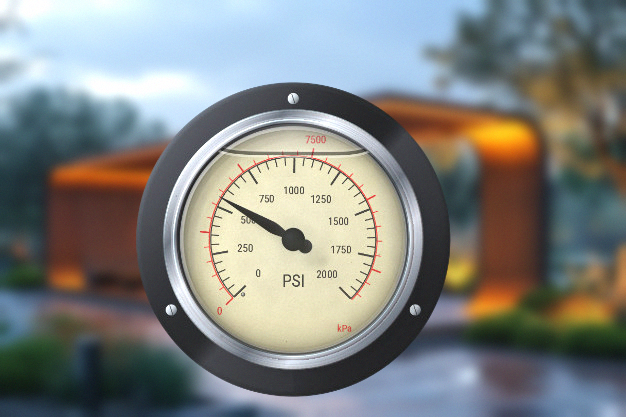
550 psi
